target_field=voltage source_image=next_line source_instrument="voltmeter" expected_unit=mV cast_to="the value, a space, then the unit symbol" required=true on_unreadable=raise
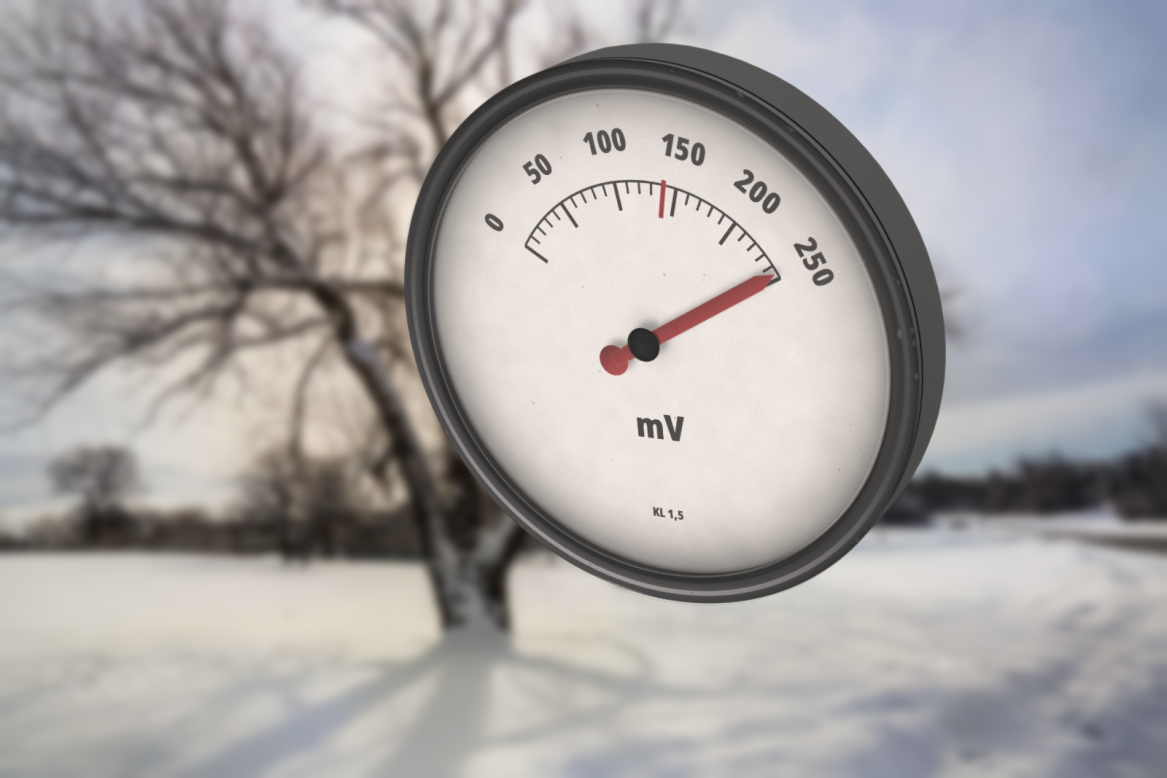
245 mV
